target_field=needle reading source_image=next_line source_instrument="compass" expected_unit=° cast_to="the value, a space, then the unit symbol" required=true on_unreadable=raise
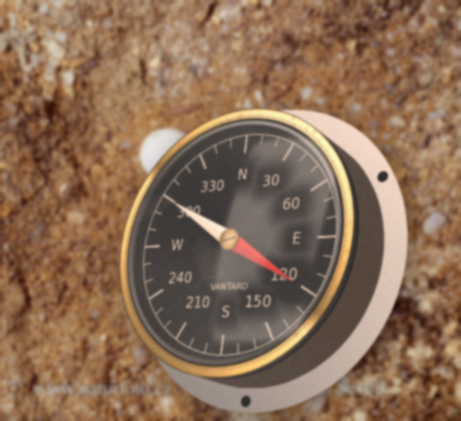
120 °
